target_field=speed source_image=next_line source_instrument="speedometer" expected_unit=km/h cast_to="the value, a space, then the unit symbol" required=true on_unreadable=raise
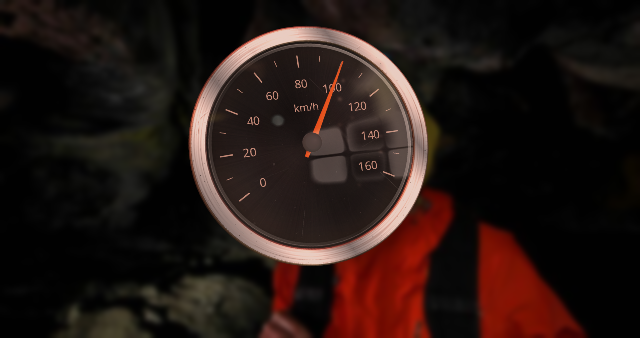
100 km/h
